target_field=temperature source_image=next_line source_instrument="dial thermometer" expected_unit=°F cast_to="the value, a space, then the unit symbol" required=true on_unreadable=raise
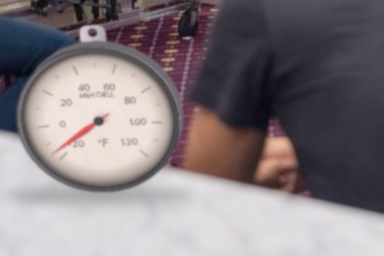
-15 °F
